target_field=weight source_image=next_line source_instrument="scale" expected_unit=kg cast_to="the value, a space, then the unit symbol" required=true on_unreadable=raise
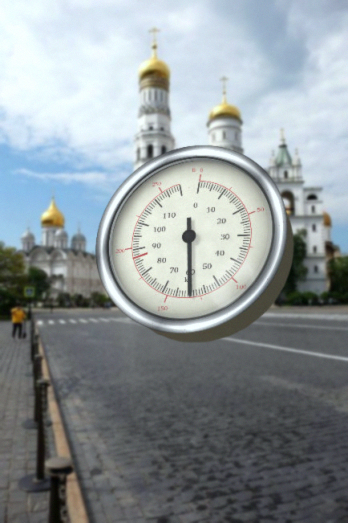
60 kg
